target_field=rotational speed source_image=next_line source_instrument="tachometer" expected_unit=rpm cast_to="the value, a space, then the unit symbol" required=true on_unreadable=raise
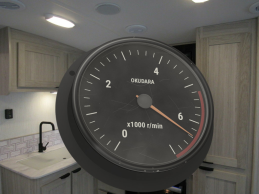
6400 rpm
